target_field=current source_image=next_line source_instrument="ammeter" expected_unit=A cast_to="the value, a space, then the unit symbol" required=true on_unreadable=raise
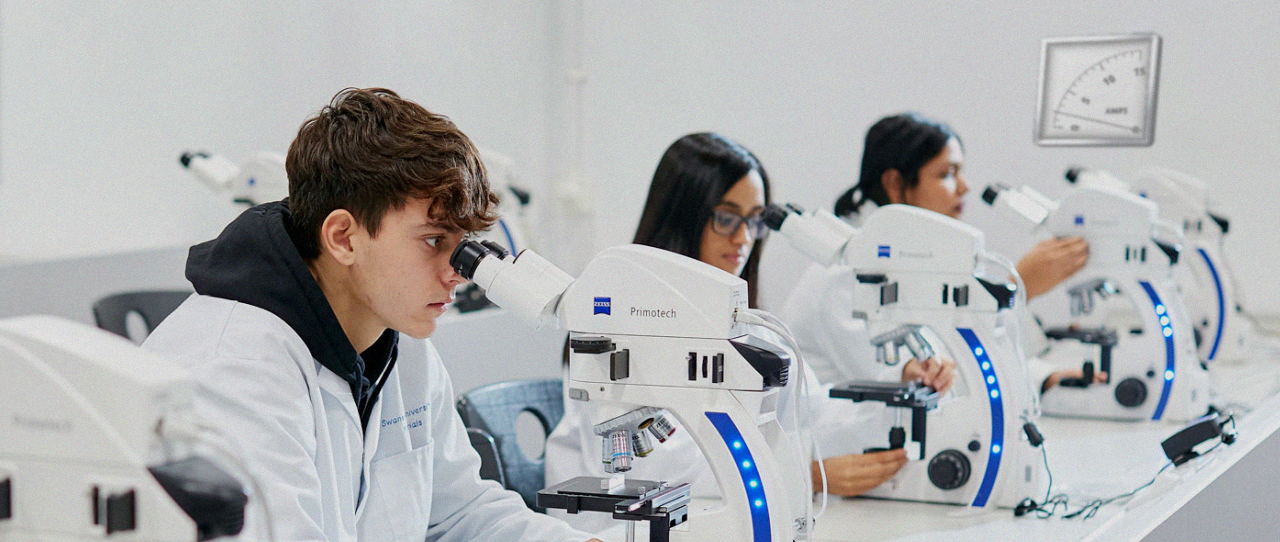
2 A
